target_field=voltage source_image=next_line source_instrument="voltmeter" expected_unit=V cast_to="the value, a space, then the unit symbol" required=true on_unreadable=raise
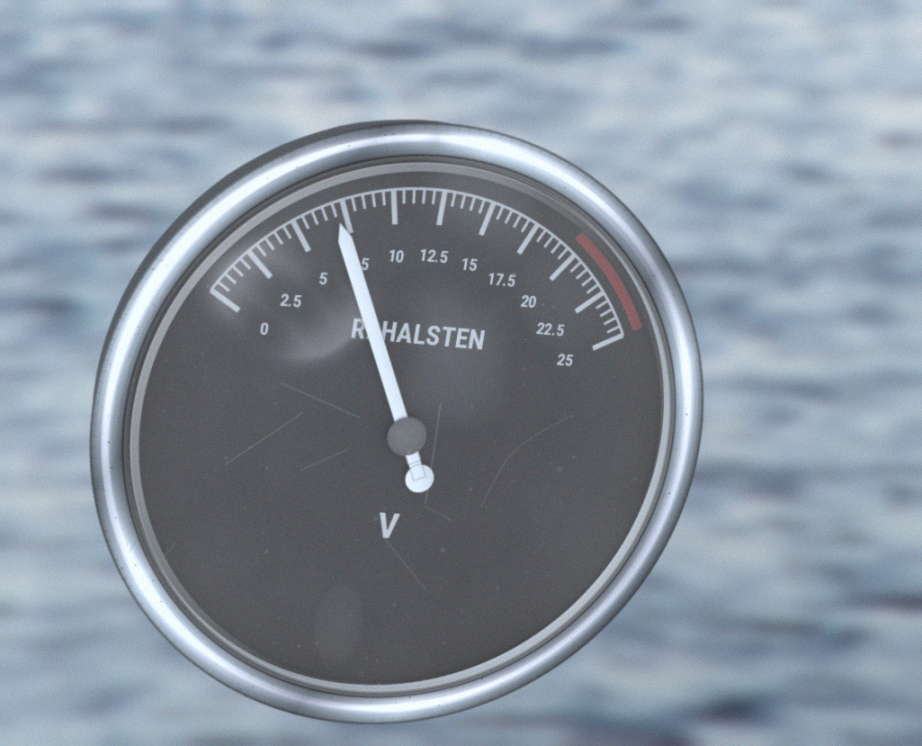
7 V
